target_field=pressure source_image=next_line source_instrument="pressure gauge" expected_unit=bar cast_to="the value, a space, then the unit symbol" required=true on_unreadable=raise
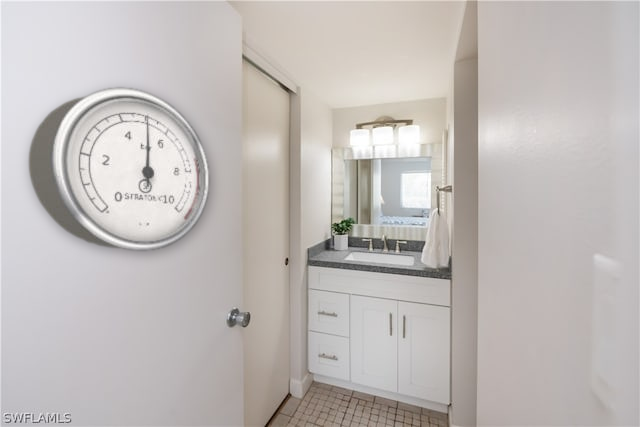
5 bar
